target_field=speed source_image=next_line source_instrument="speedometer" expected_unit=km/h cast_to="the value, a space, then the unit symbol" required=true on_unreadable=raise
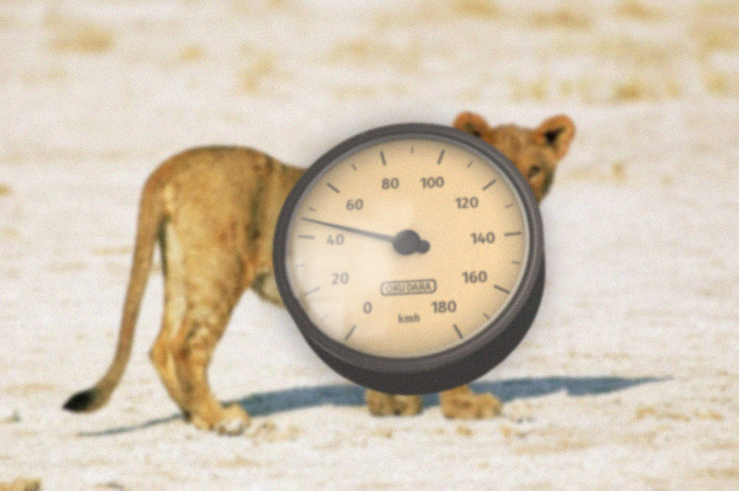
45 km/h
